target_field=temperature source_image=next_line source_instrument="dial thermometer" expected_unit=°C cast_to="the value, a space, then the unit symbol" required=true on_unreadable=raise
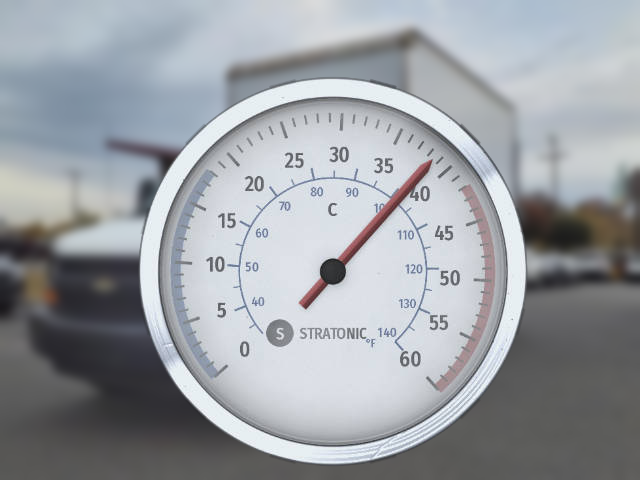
38.5 °C
